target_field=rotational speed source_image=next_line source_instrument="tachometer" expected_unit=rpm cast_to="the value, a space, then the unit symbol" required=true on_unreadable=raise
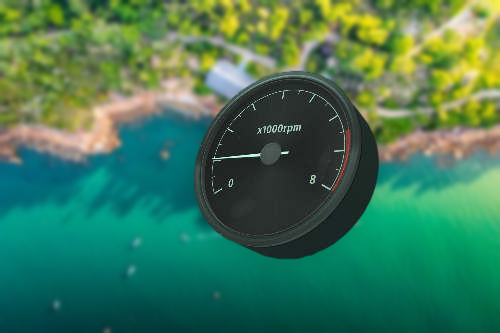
1000 rpm
